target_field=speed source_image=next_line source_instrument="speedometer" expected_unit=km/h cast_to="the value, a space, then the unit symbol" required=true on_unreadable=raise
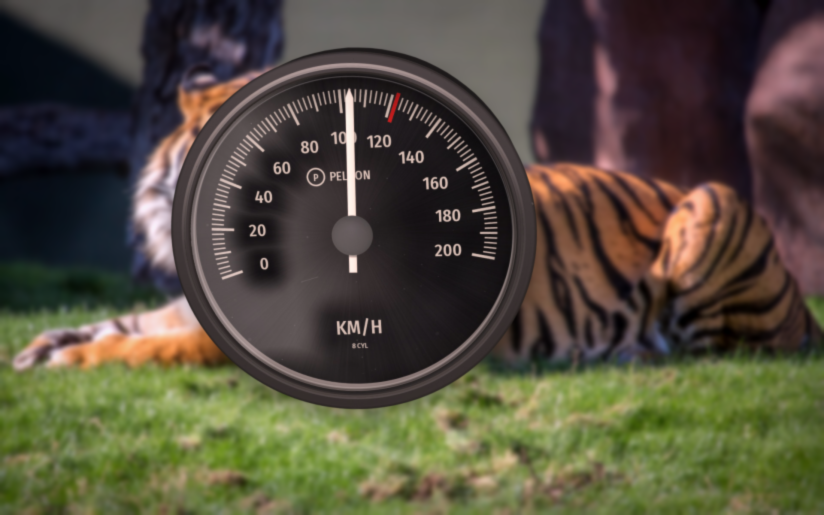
104 km/h
